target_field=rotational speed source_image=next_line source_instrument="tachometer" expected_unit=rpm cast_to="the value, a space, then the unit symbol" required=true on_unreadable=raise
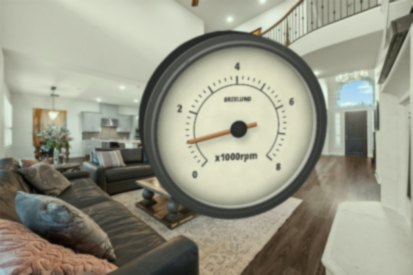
1000 rpm
